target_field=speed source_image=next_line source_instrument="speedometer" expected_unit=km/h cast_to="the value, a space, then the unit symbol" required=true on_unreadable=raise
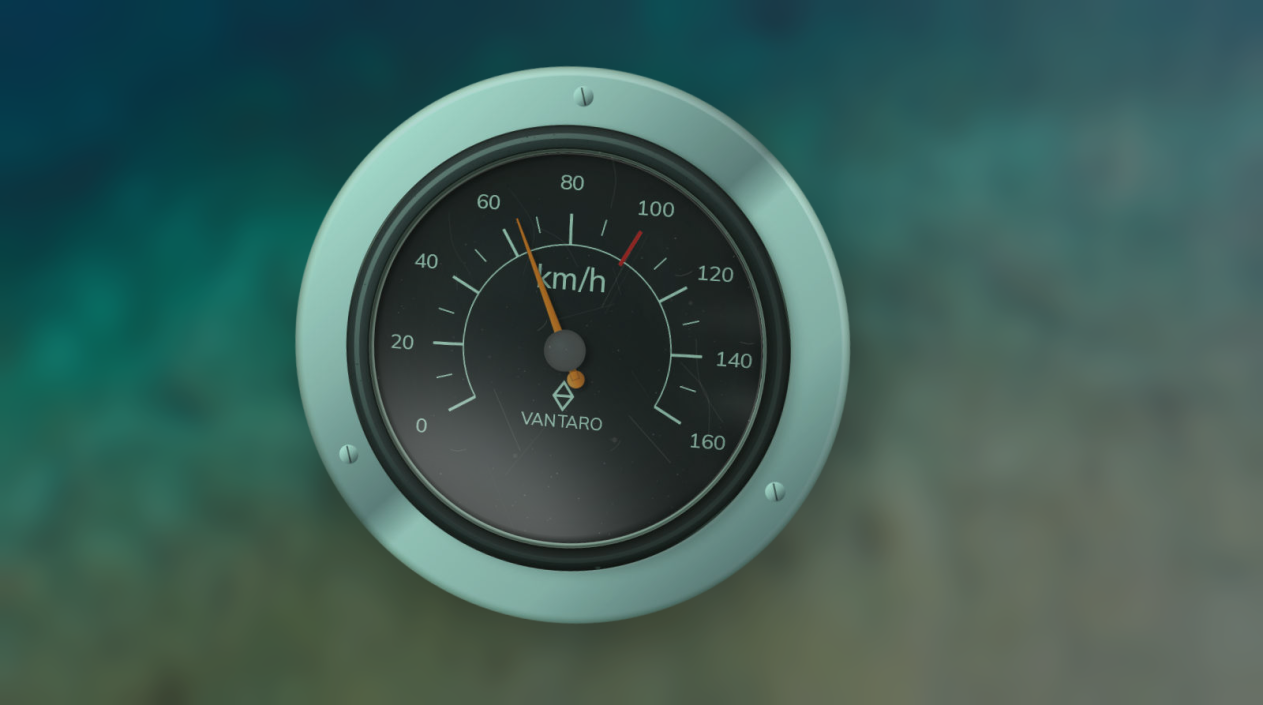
65 km/h
